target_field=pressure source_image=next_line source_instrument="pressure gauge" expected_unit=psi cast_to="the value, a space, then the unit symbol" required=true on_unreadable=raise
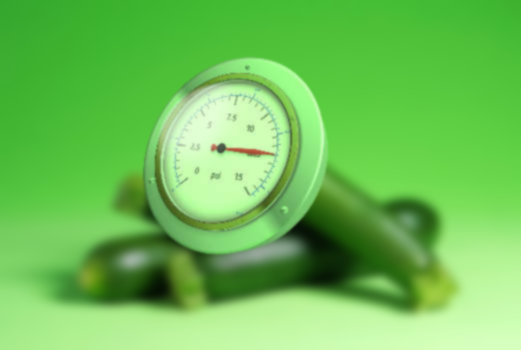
12.5 psi
